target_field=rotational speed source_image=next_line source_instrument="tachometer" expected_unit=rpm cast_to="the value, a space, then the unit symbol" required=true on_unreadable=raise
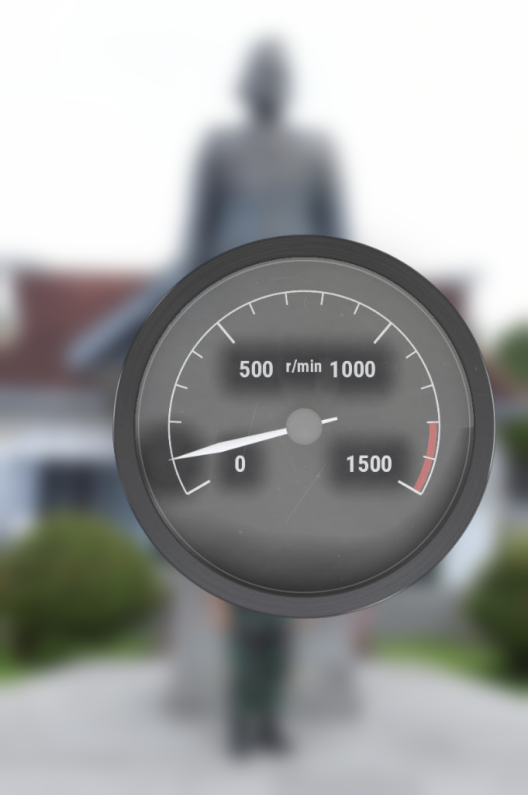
100 rpm
